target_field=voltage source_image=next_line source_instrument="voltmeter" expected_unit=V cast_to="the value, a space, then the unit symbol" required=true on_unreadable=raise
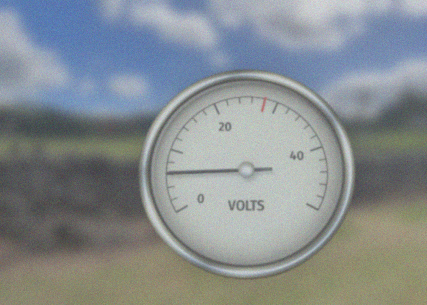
6 V
